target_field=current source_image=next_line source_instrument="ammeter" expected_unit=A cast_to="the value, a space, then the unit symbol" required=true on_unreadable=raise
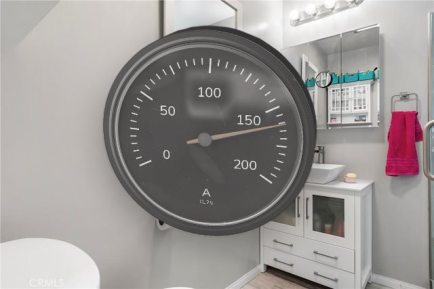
160 A
